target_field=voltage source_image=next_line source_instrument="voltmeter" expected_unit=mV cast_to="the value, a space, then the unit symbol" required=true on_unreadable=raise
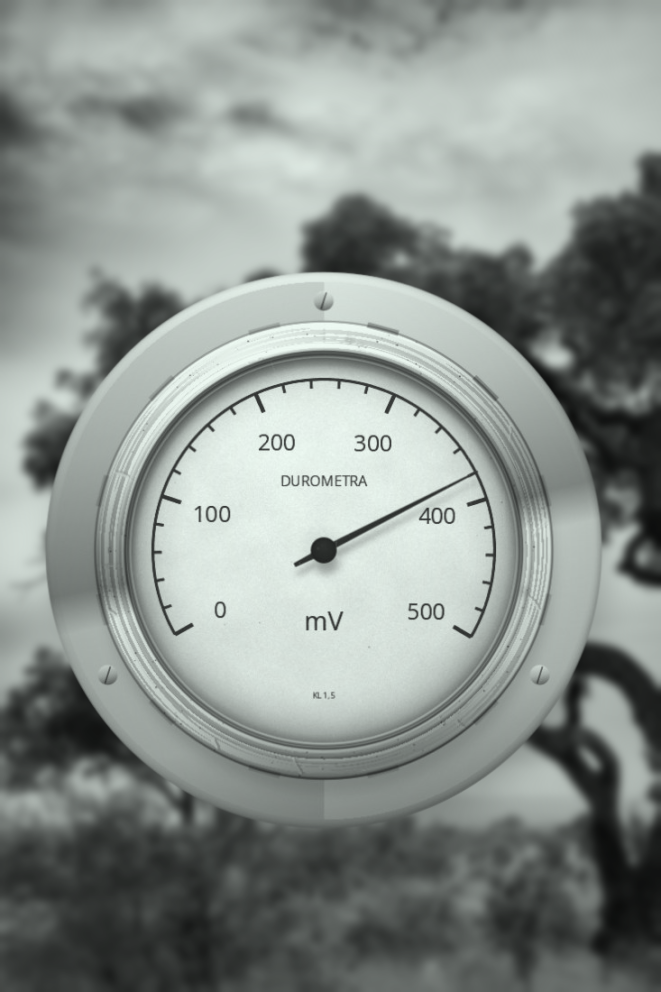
380 mV
